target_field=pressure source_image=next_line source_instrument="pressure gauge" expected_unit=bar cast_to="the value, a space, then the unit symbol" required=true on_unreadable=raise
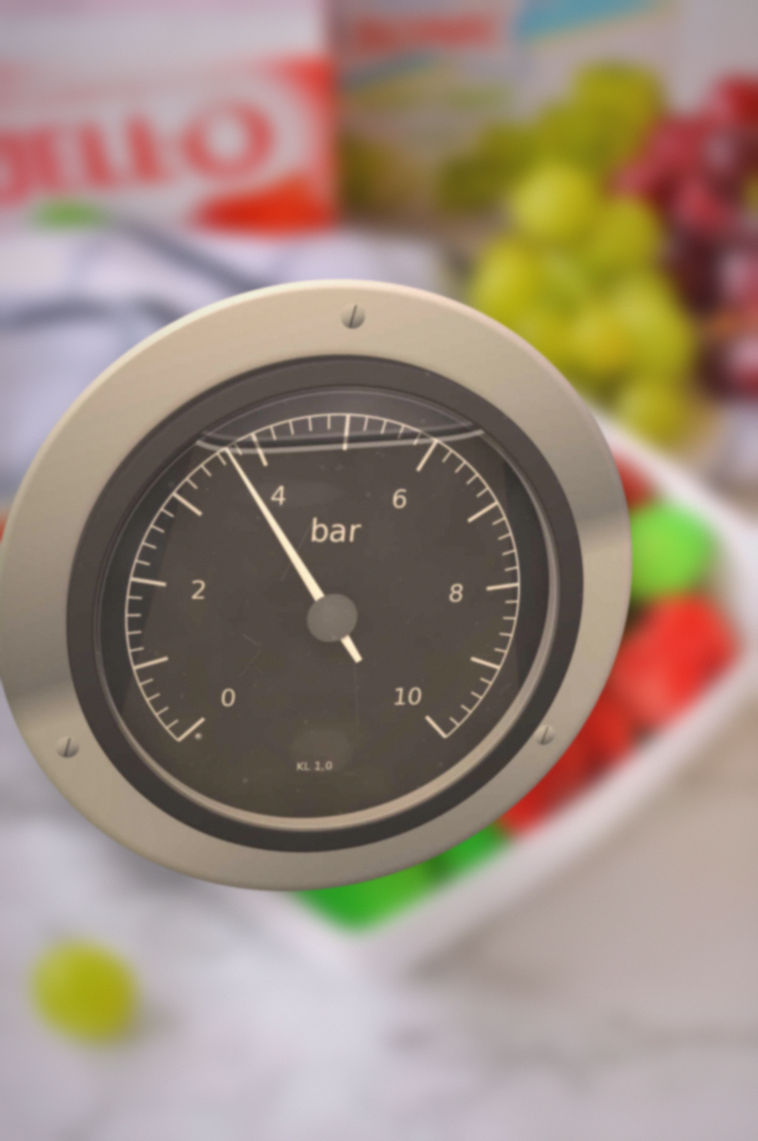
3.7 bar
